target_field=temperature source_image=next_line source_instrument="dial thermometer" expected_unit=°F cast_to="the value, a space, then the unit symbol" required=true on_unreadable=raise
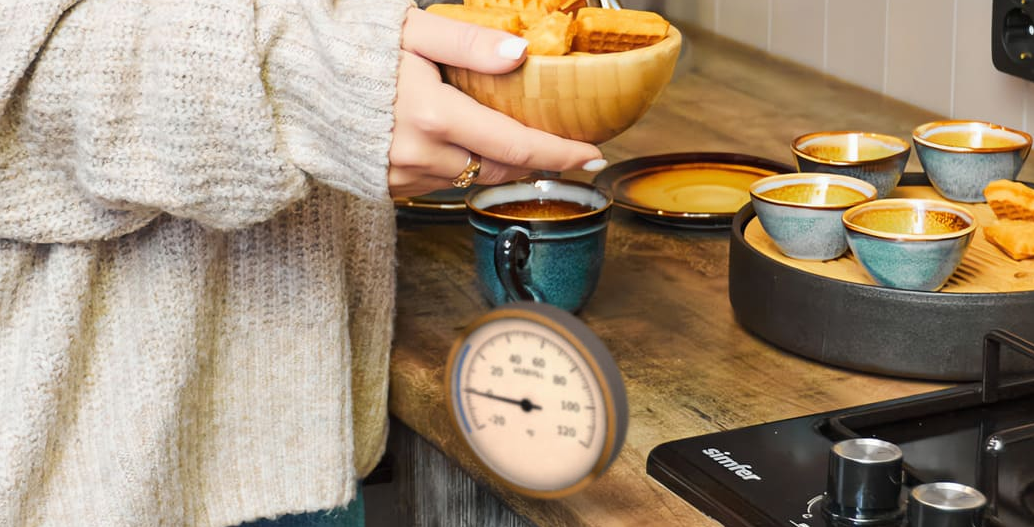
0 °F
